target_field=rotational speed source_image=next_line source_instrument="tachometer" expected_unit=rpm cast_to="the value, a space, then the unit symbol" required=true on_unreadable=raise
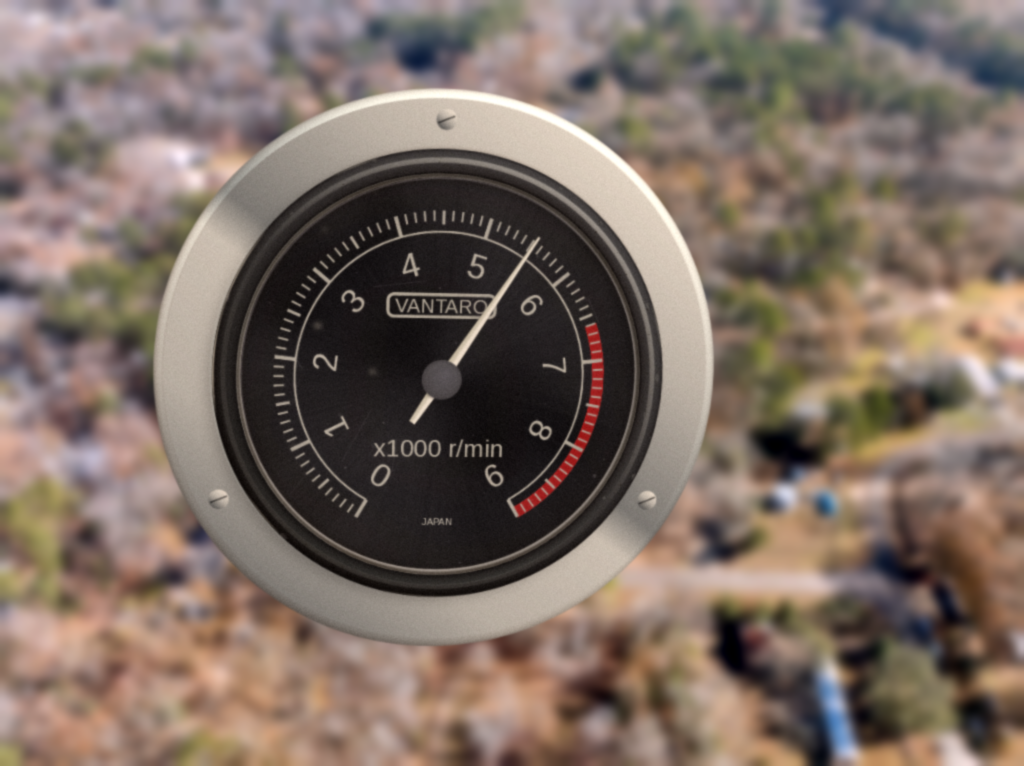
5500 rpm
